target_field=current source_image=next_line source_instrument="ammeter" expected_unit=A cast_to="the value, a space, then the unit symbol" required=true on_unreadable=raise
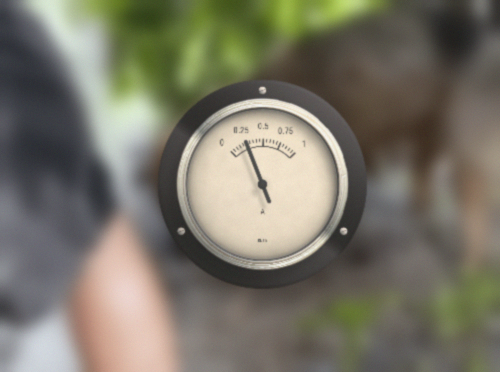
0.25 A
